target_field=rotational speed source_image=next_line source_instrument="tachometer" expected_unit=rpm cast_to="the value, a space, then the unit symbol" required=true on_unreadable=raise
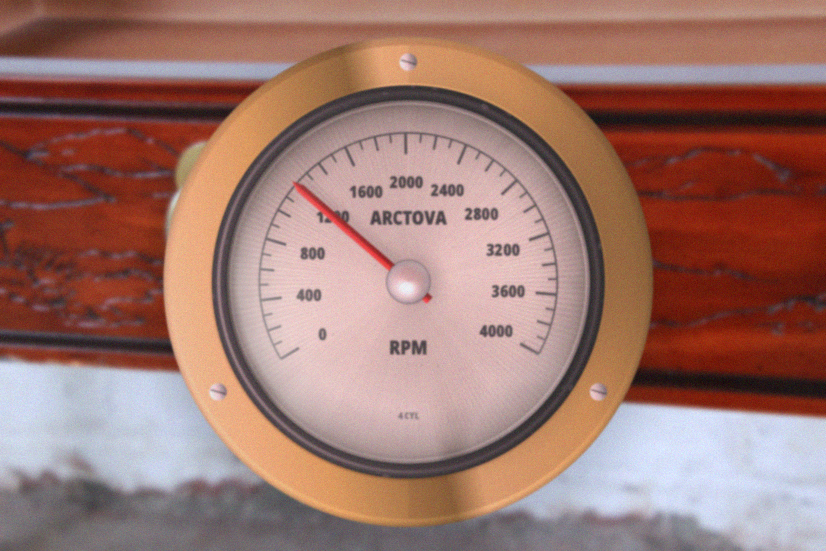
1200 rpm
